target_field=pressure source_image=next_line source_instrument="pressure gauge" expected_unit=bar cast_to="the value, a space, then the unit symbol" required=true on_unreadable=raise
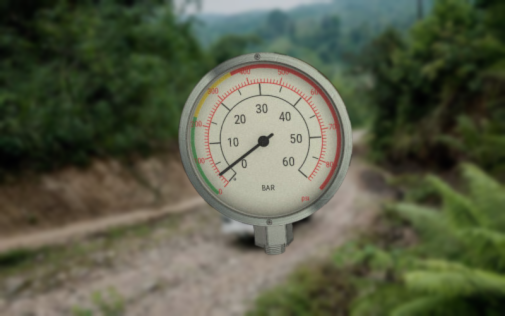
2.5 bar
